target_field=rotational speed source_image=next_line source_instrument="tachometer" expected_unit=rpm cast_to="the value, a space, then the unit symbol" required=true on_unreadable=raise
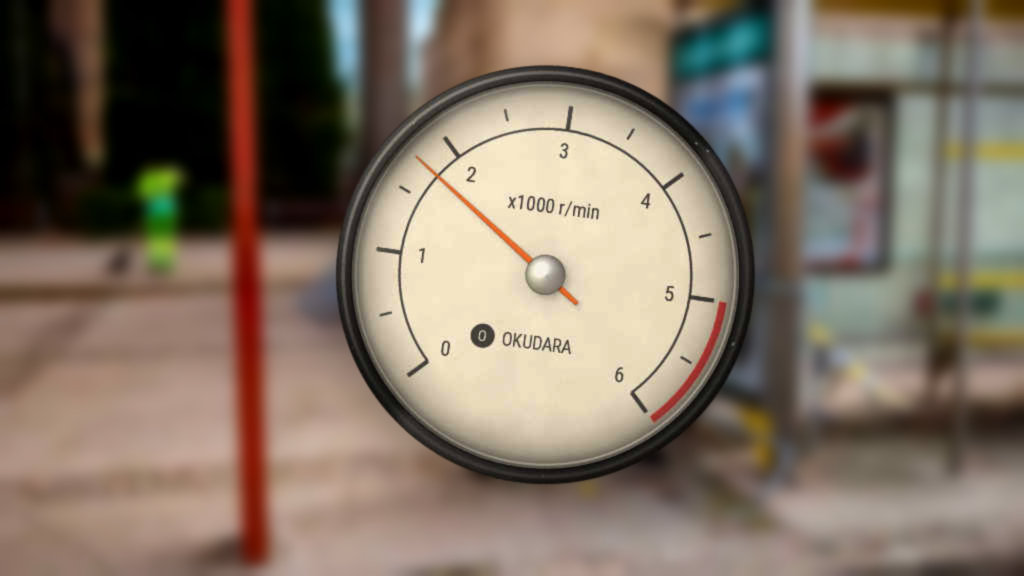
1750 rpm
